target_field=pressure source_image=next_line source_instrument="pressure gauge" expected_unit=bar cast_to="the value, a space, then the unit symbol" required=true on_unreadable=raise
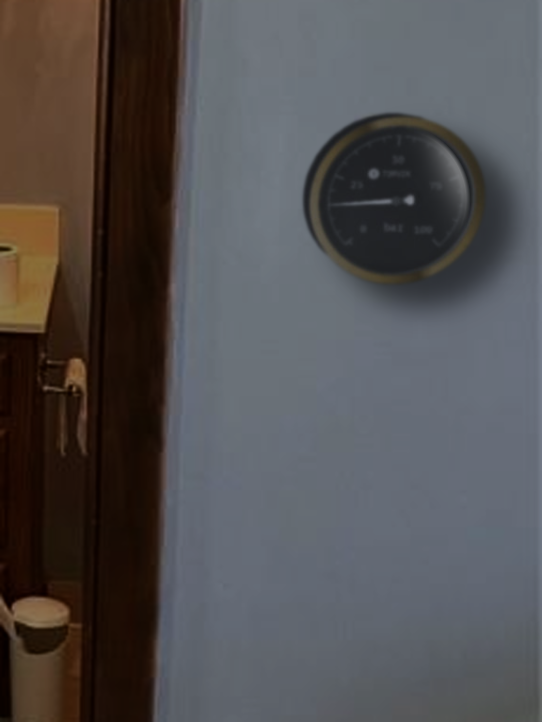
15 bar
